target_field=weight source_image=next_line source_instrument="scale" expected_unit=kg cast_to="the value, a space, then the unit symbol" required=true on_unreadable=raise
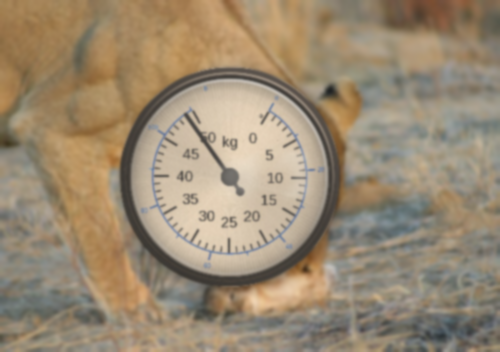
49 kg
